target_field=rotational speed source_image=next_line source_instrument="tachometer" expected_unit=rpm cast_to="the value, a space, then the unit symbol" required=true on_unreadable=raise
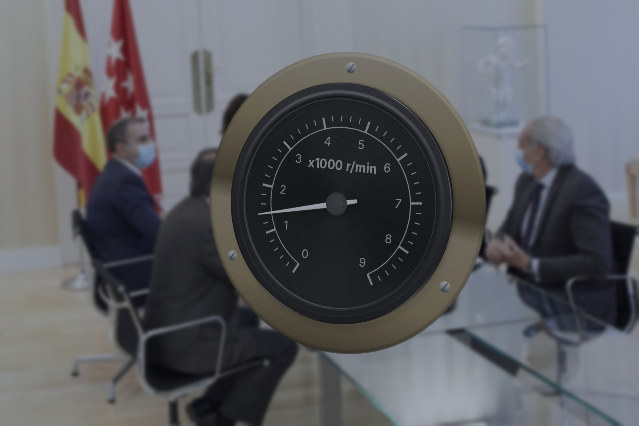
1400 rpm
